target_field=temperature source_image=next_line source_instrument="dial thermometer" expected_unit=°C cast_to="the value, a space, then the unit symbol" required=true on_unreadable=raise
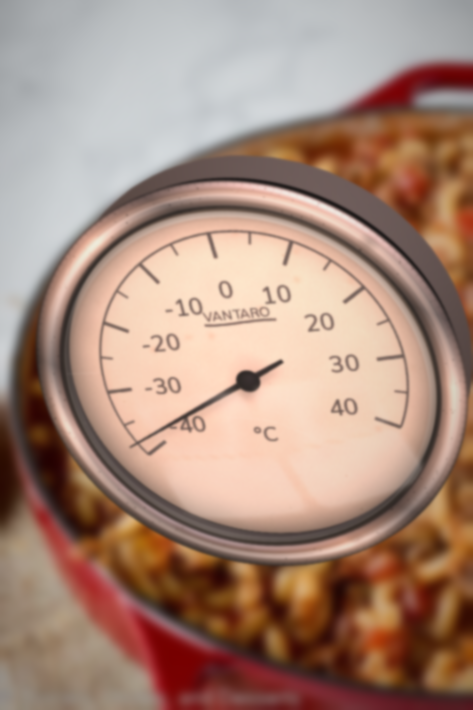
-37.5 °C
